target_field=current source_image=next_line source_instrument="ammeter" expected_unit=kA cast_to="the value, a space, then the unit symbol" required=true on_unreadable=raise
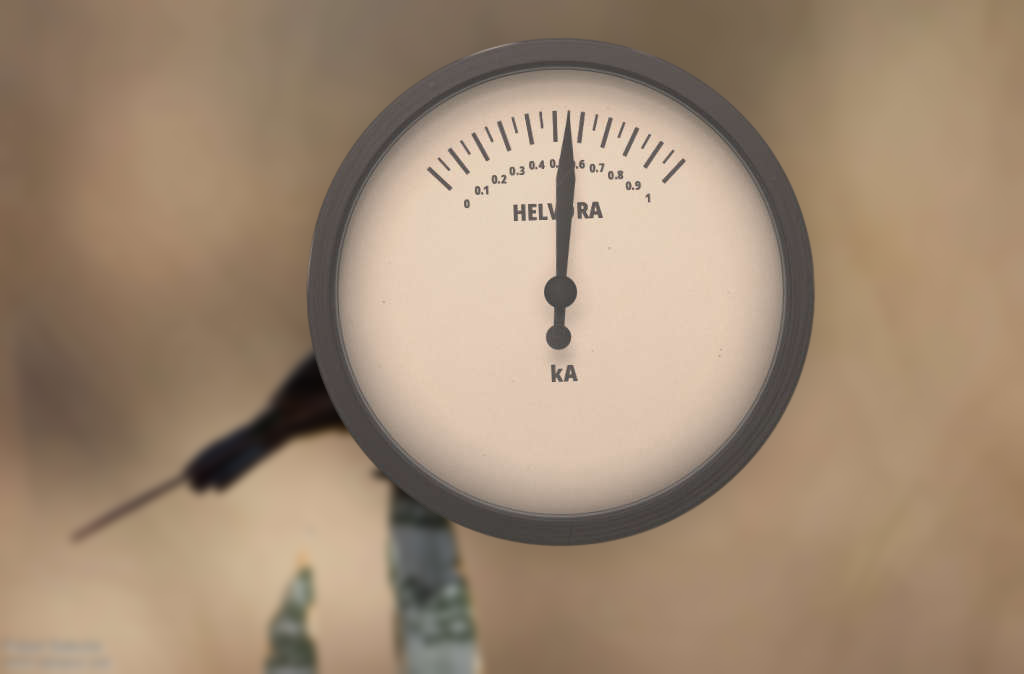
0.55 kA
